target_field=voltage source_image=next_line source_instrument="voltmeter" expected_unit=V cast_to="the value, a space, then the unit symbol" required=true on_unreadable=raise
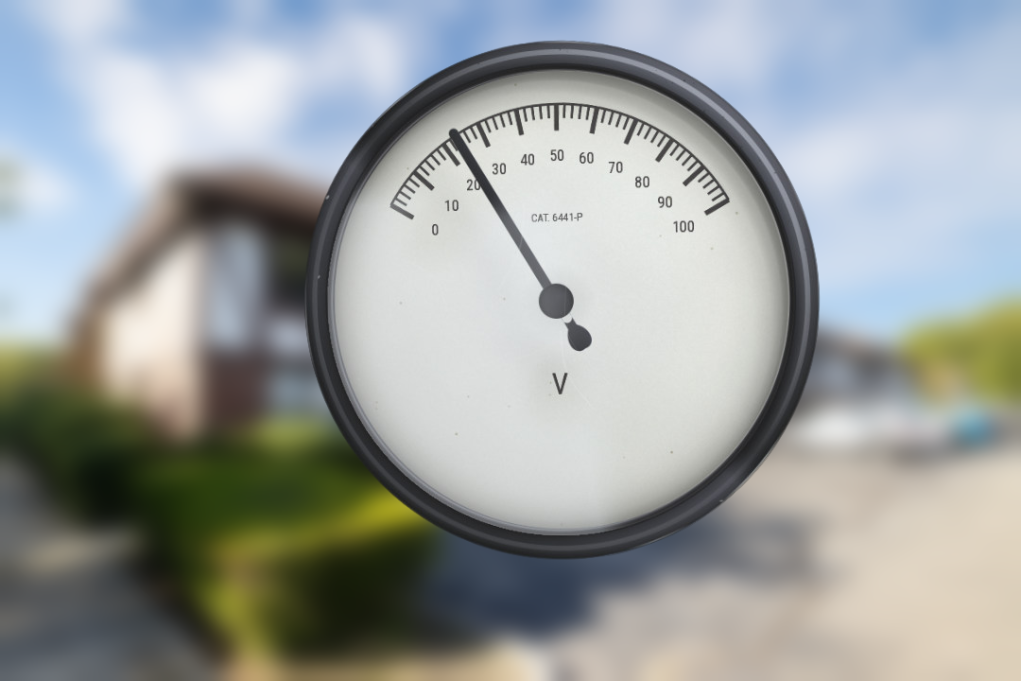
24 V
